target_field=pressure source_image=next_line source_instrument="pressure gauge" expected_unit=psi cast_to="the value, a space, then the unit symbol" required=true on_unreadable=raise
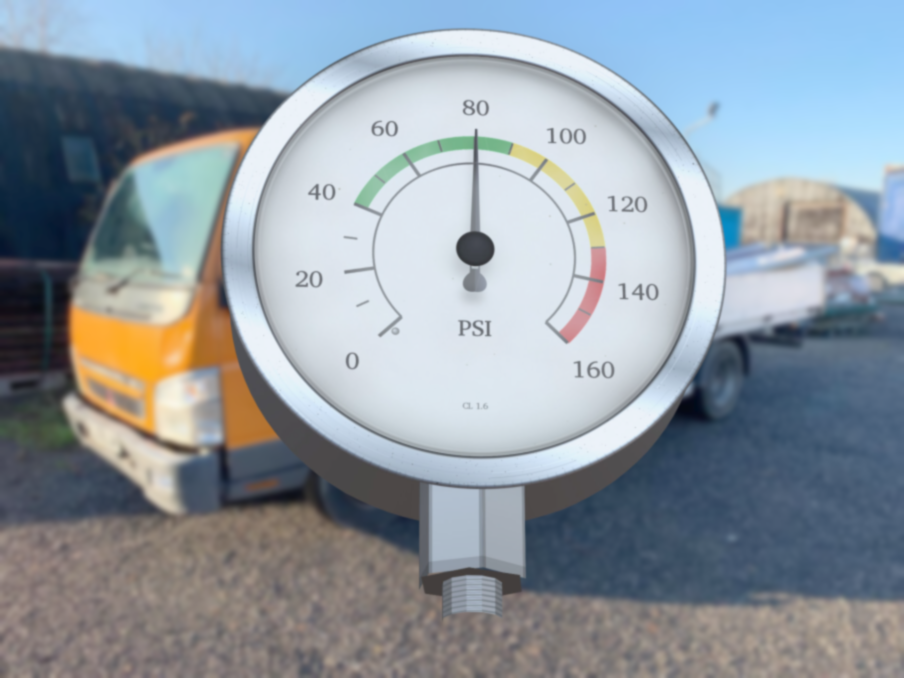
80 psi
